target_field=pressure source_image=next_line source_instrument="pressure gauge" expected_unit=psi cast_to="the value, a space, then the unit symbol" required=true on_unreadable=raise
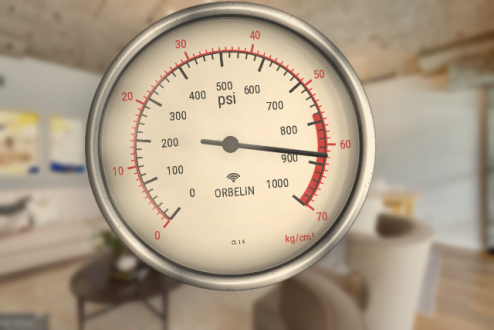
880 psi
